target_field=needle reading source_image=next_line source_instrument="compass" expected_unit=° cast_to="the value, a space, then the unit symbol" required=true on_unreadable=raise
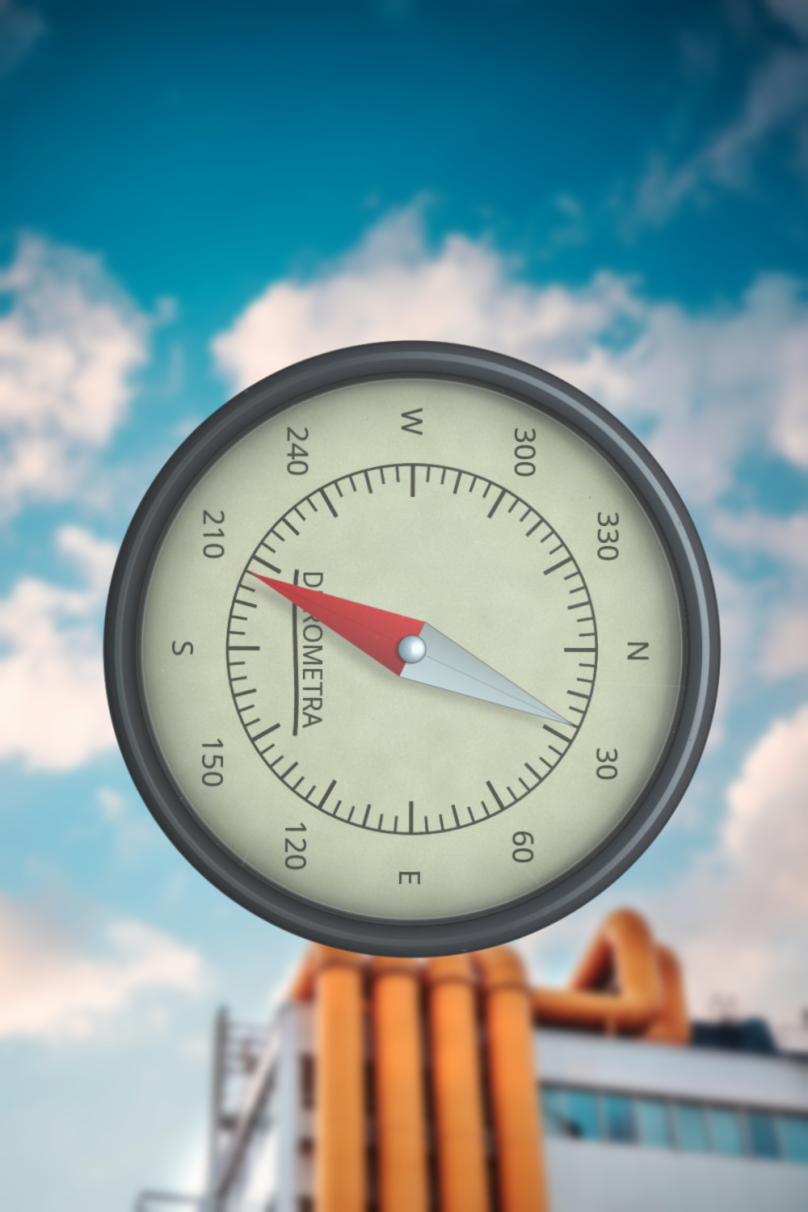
205 °
